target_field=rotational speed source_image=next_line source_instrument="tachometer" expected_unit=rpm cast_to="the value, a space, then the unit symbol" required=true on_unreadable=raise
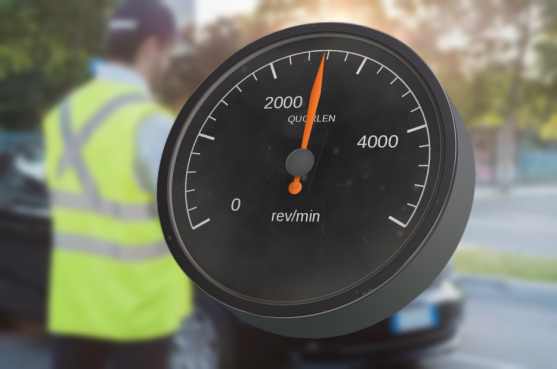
2600 rpm
